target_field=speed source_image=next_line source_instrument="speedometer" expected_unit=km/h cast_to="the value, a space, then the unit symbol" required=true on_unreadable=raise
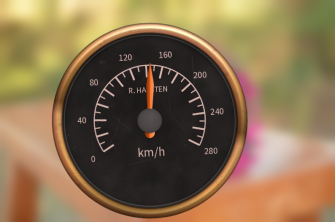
145 km/h
